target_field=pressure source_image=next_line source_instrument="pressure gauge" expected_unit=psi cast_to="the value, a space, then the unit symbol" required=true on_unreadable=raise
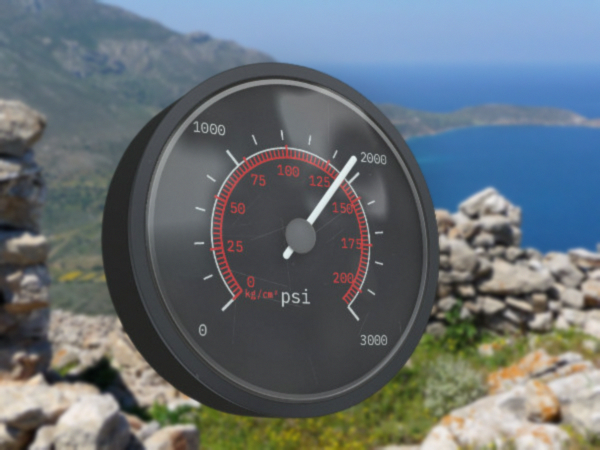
1900 psi
